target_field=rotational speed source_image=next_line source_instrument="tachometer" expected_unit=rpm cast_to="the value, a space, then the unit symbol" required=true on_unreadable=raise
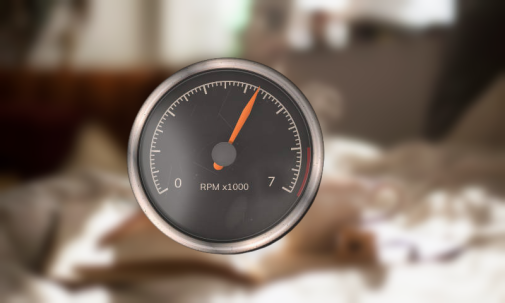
4300 rpm
